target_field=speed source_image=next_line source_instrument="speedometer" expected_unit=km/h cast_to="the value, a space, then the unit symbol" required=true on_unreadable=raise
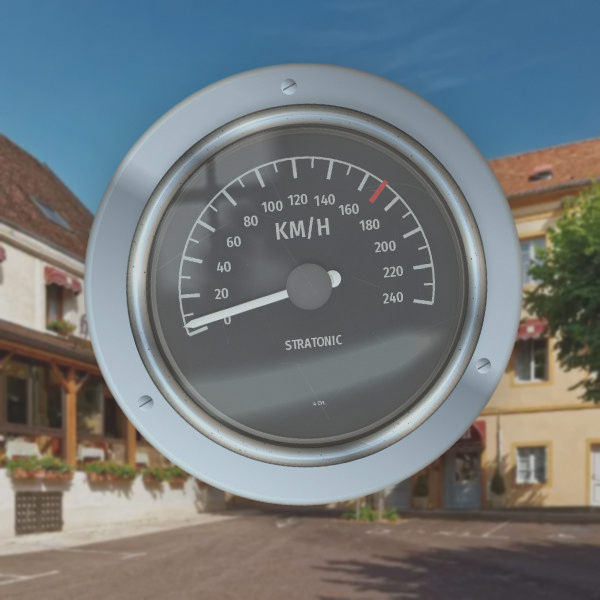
5 km/h
